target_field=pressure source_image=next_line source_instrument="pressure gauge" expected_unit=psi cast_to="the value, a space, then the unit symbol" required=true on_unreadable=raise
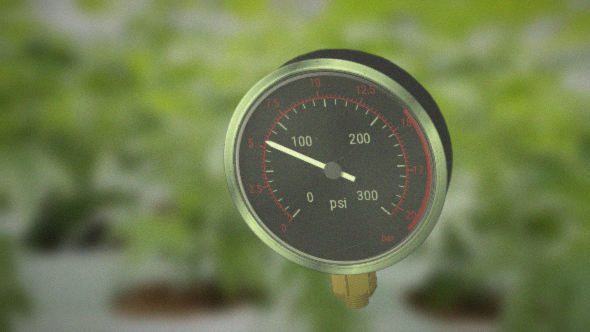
80 psi
